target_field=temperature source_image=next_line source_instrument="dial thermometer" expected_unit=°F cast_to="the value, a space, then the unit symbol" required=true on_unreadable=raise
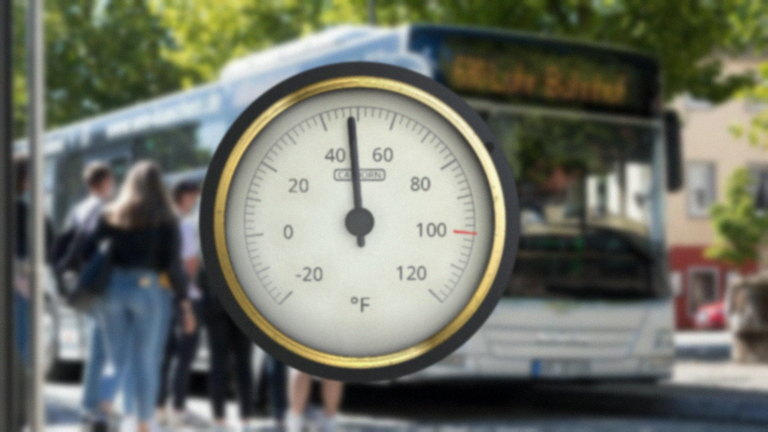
48 °F
